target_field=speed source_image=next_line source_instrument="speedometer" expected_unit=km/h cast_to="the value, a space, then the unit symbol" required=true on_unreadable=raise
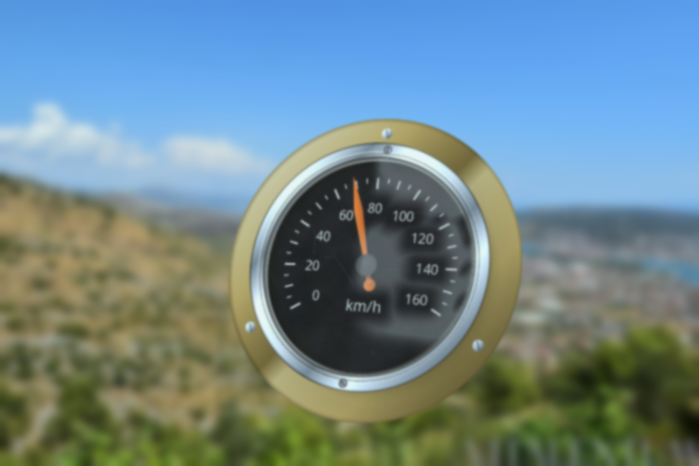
70 km/h
